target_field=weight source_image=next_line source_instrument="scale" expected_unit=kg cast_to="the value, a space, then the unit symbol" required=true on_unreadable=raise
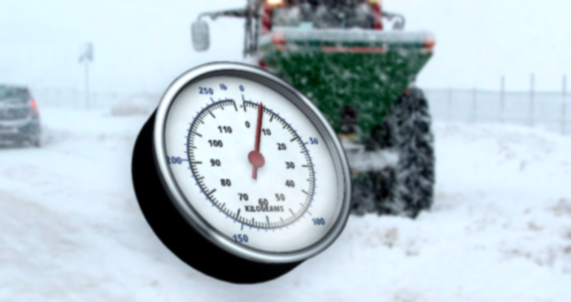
5 kg
